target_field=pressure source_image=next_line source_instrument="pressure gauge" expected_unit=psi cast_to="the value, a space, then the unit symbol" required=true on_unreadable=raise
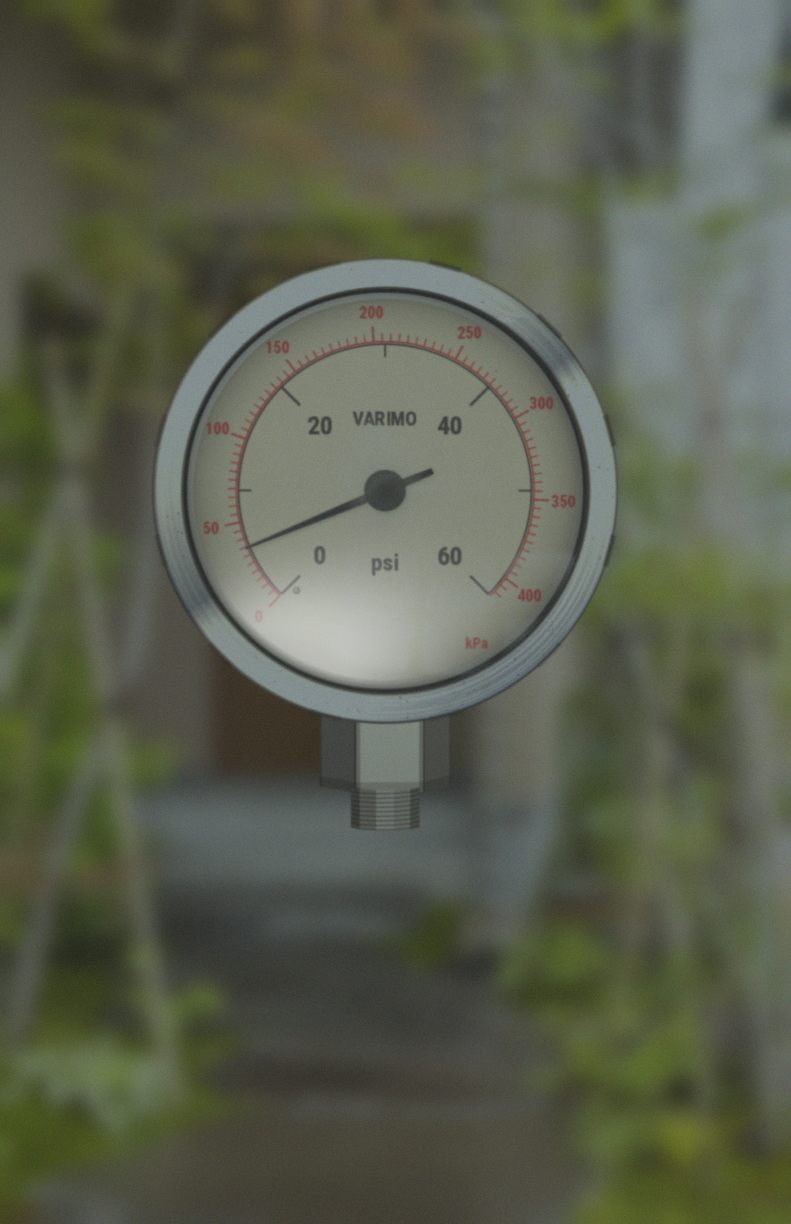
5 psi
